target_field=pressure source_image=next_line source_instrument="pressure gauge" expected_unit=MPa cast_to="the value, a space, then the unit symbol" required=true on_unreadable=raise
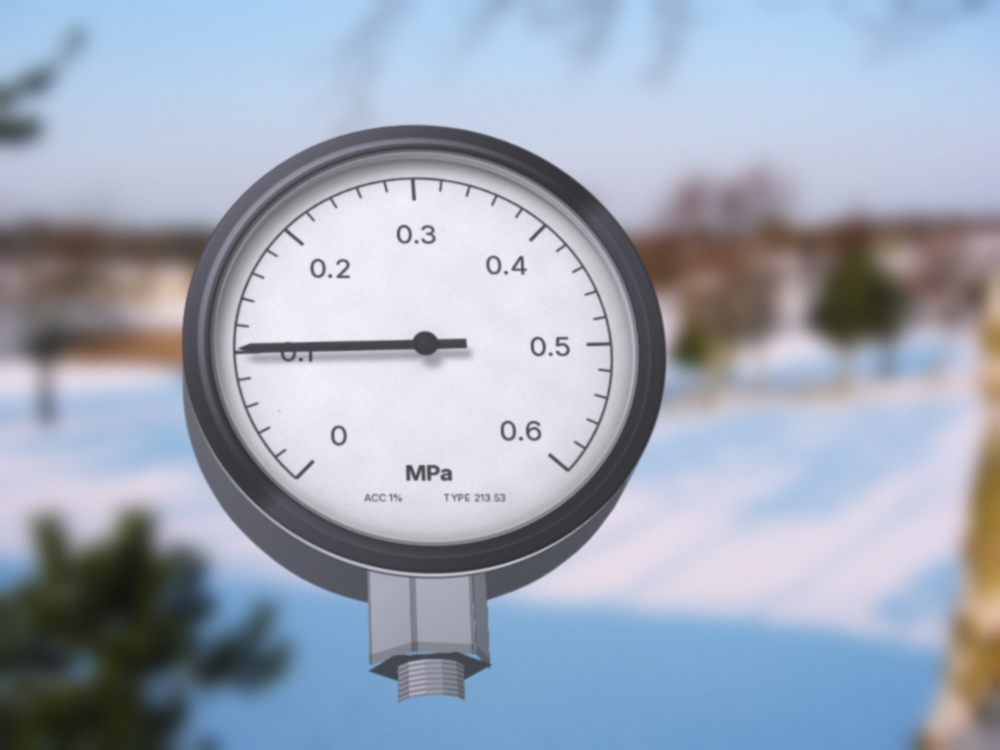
0.1 MPa
